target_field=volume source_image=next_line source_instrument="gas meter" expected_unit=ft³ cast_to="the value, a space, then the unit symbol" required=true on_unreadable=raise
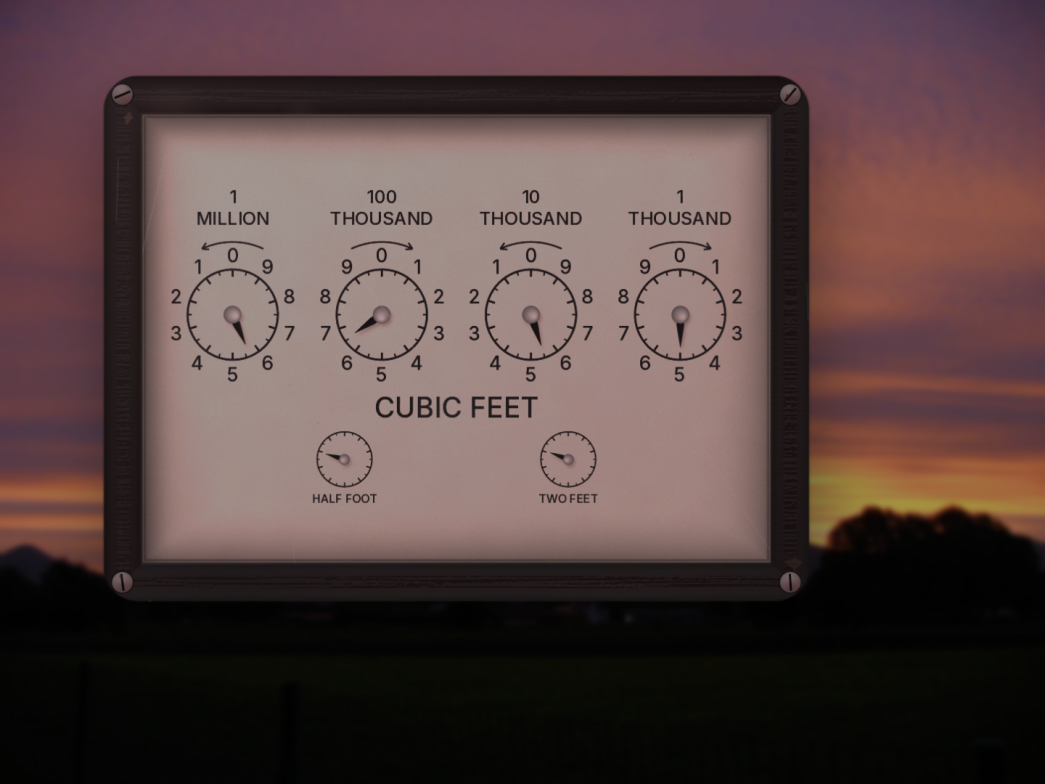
565500 ft³
